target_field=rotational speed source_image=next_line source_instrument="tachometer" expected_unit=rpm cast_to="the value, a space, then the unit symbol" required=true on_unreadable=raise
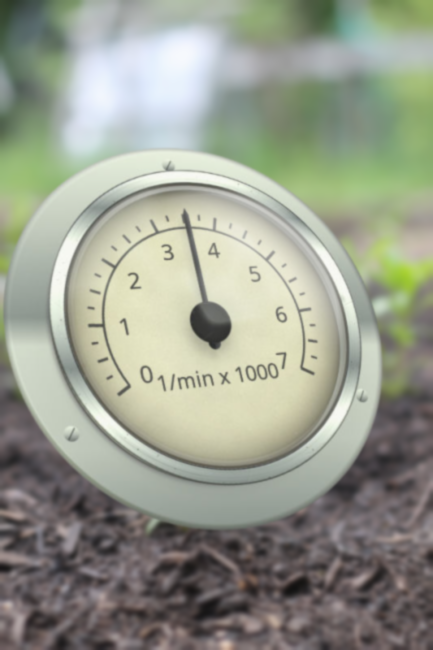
3500 rpm
